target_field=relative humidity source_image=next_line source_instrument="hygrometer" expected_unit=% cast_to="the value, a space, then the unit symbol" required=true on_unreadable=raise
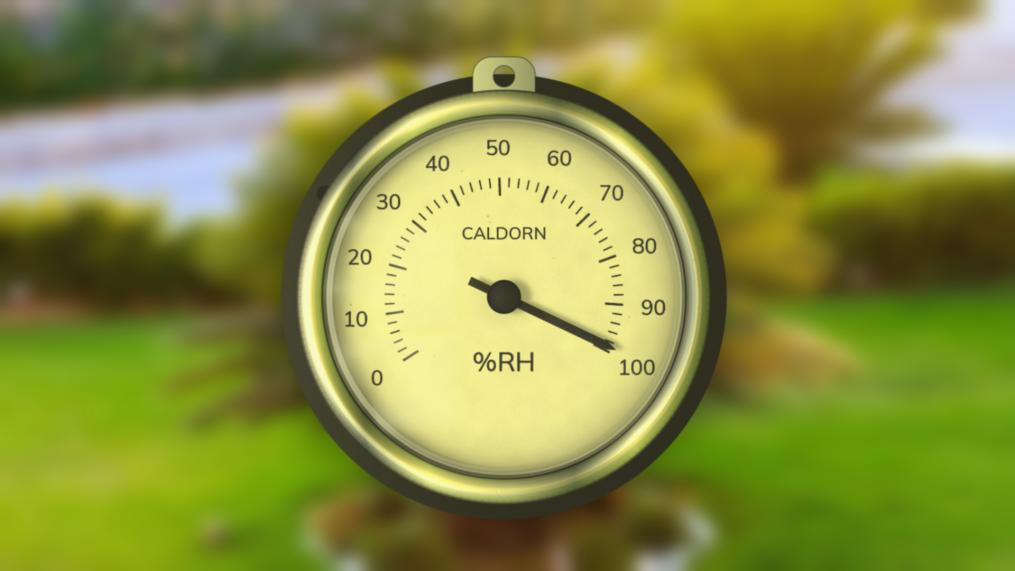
99 %
